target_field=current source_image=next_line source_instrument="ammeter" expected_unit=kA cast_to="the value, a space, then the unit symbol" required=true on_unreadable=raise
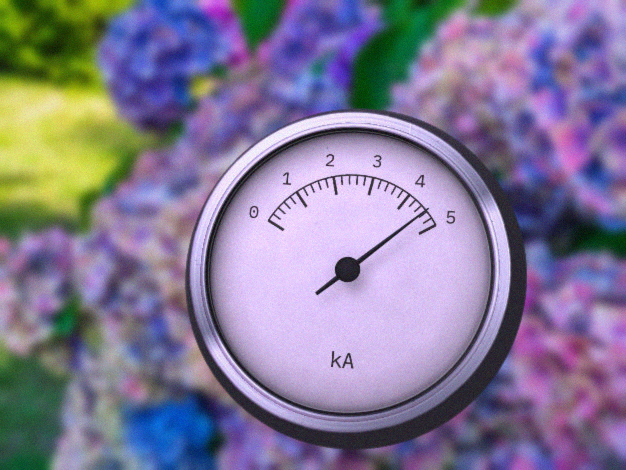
4.6 kA
